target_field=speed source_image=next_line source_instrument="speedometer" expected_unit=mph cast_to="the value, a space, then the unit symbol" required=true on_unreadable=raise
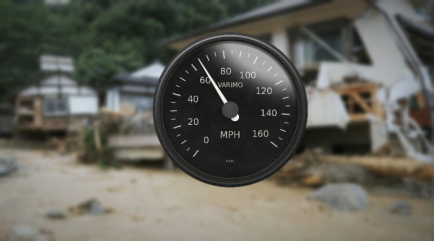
65 mph
